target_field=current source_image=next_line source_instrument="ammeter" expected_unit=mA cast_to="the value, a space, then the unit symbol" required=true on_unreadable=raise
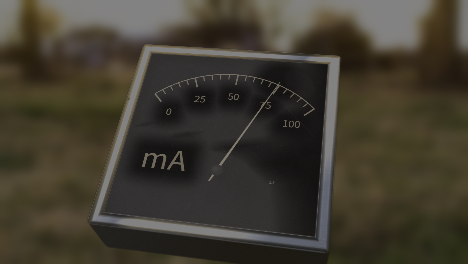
75 mA
